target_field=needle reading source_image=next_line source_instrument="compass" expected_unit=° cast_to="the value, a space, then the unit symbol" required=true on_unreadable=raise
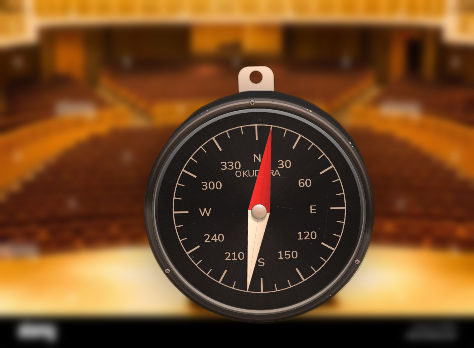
10 °
